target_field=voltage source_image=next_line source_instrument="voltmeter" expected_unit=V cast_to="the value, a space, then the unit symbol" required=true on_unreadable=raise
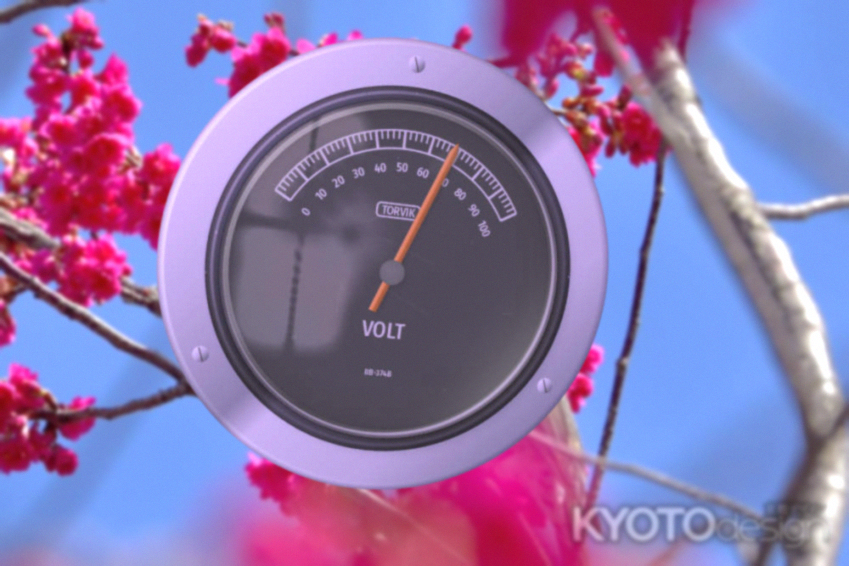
68 V
